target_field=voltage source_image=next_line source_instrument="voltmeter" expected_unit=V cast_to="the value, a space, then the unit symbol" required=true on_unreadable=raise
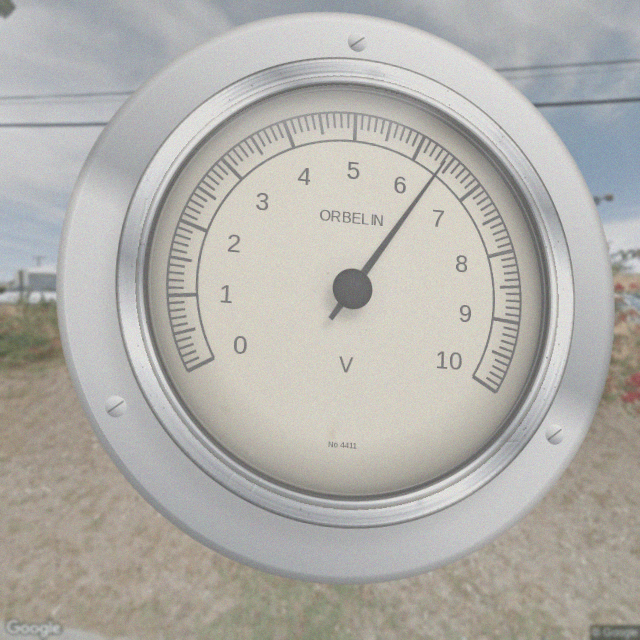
6.4 V
